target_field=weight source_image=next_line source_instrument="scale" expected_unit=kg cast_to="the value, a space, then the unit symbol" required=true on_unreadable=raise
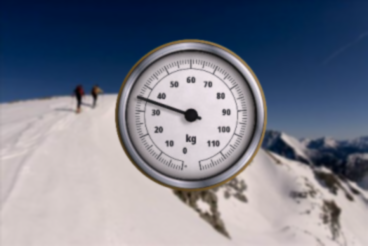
35 kg
